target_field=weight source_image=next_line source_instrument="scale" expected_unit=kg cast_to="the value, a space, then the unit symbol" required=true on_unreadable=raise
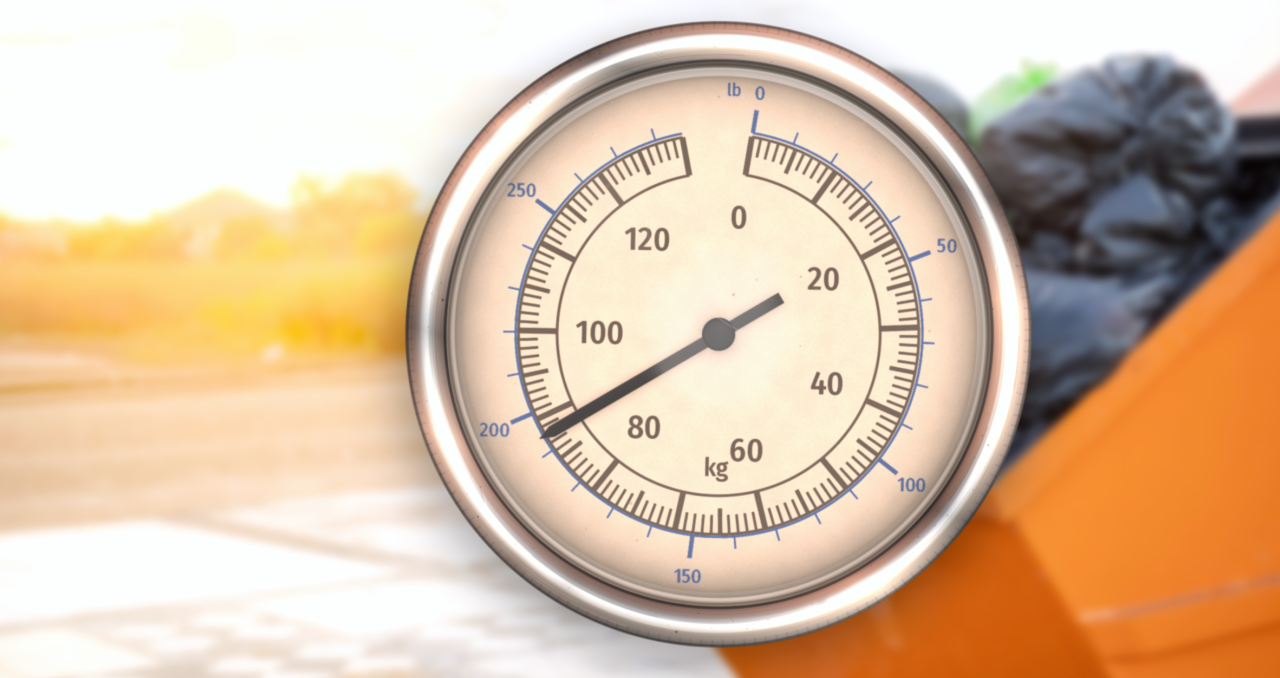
88 kg
